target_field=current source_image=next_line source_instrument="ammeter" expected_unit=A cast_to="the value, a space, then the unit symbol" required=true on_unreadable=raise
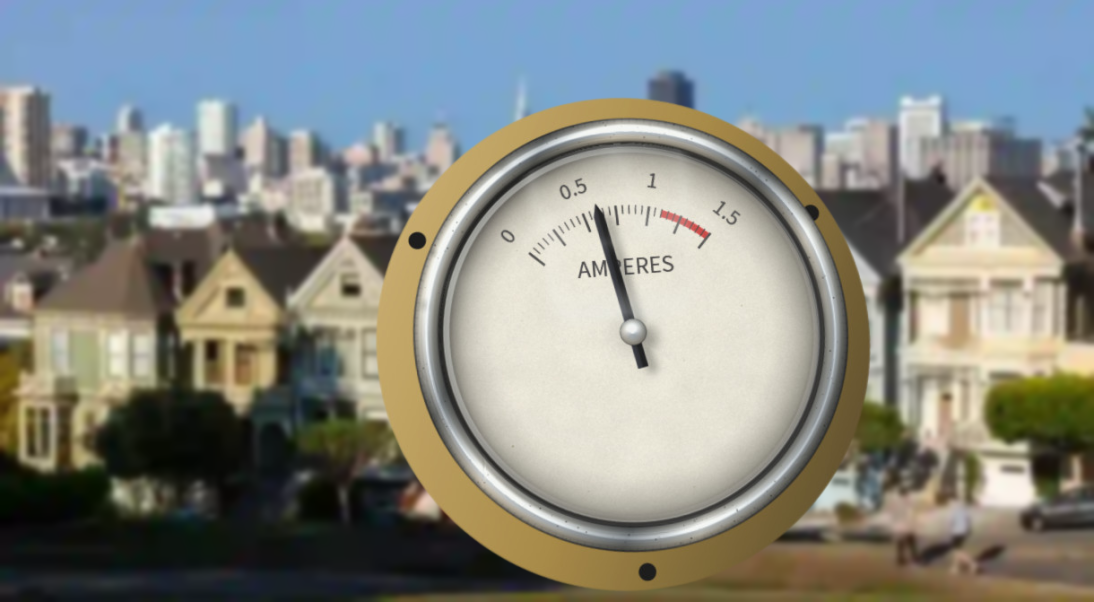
0.6 A
